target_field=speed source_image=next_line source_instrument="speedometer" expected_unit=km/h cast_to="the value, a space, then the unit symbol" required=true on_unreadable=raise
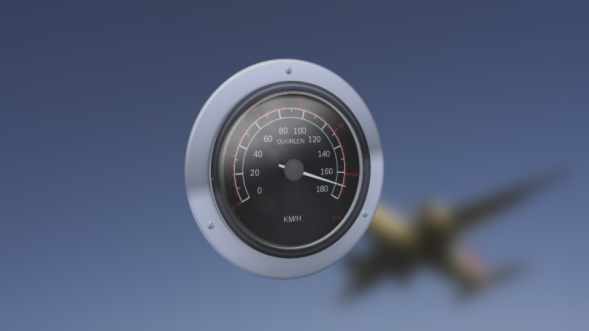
170 km/h
